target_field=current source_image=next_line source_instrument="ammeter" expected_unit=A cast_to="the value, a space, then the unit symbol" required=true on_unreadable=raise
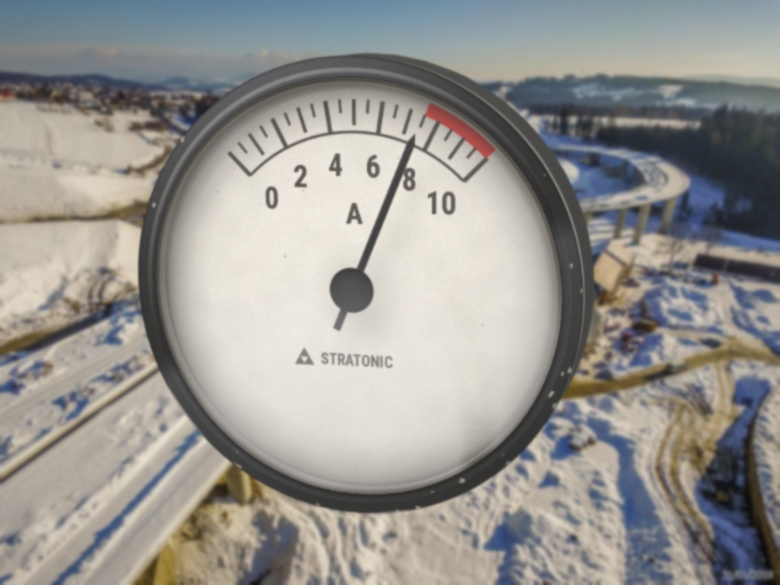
7.5 A
